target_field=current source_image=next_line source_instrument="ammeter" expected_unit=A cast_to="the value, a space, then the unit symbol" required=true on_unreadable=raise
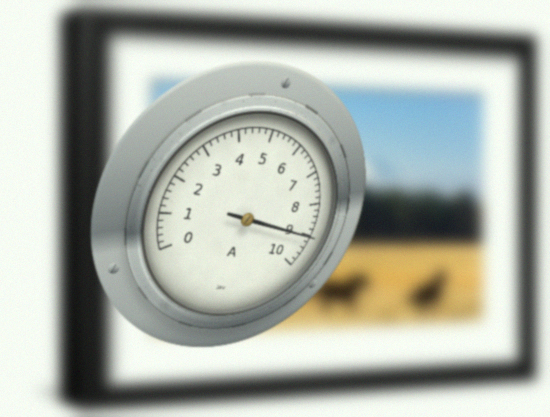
9 A
